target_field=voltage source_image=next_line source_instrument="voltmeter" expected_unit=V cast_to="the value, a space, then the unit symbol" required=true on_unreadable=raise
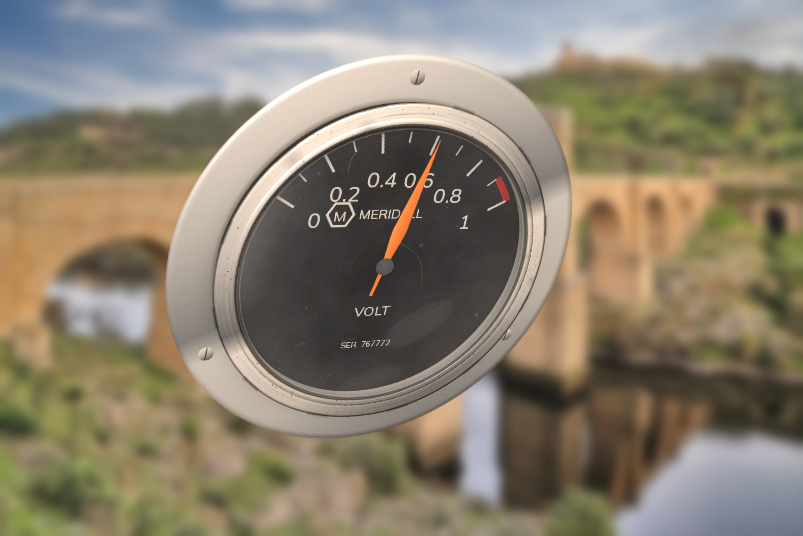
0.6 V
